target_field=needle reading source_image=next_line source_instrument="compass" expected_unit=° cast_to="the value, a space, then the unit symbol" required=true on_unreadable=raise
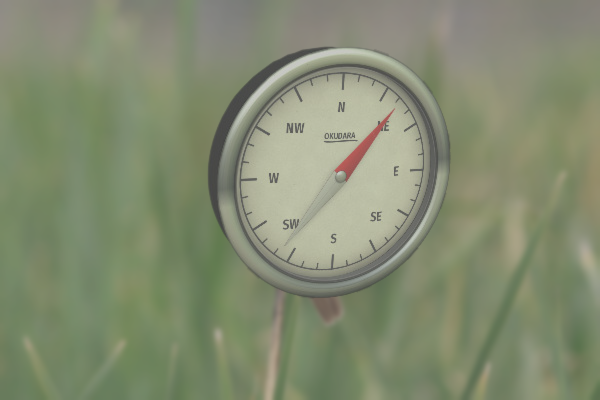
40 °
